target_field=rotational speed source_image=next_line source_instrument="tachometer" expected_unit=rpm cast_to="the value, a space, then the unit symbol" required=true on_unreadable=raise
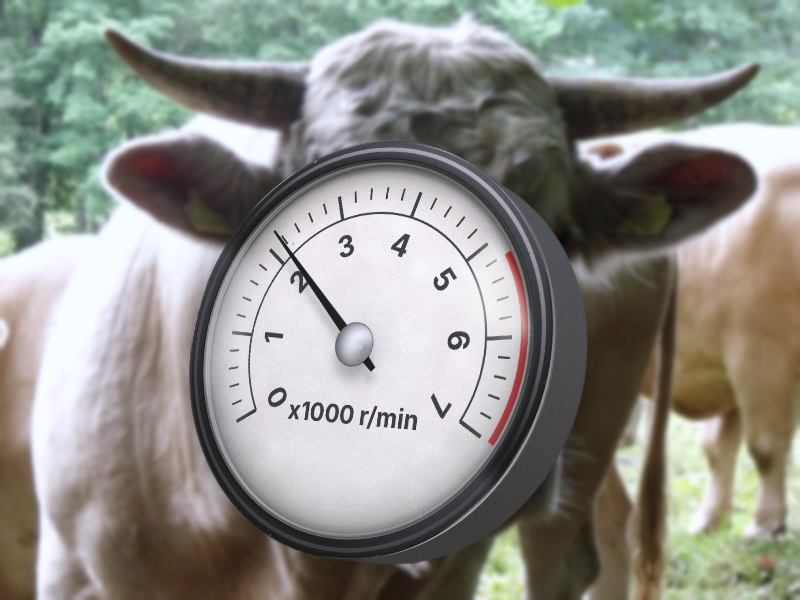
2200 rpm
